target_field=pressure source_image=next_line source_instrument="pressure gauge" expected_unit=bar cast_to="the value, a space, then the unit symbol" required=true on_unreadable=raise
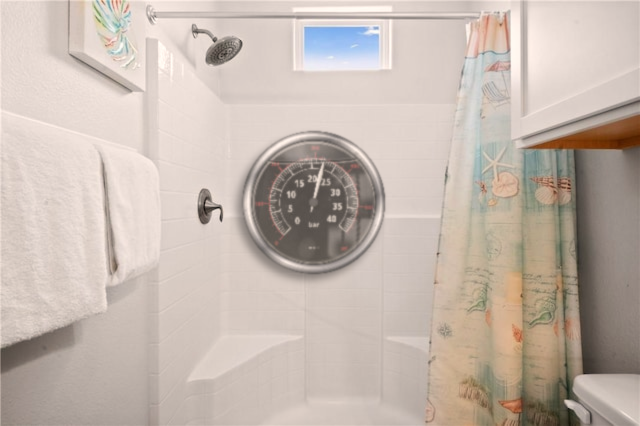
22.5 bar
